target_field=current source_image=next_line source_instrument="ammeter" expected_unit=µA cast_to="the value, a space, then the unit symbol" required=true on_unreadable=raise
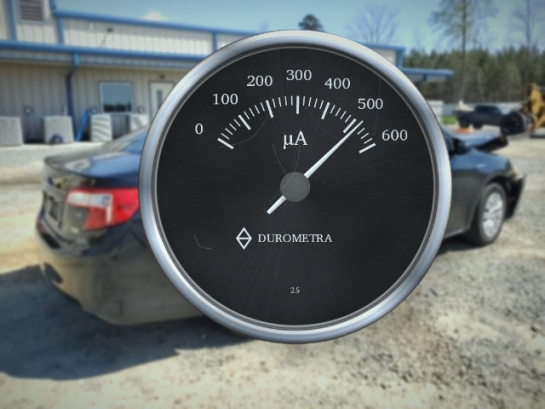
520 µA
